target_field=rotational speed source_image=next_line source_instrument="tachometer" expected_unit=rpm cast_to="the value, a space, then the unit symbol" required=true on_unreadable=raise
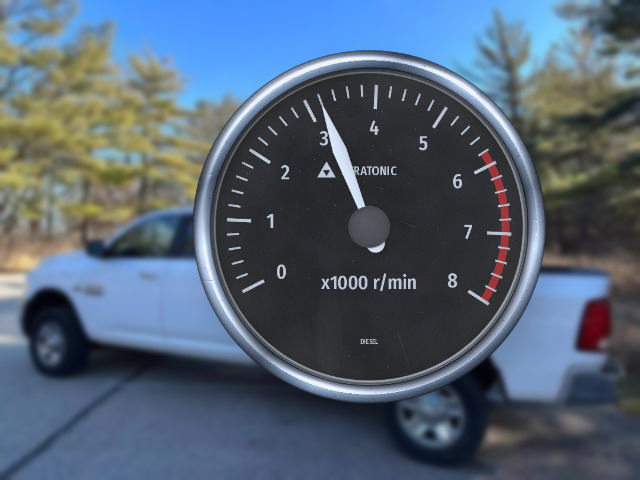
3200 rpm
